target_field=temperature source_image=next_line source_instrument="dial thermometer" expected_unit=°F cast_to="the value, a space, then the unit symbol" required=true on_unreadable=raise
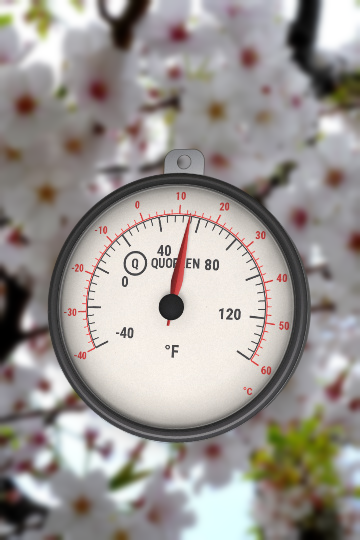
56 °F
